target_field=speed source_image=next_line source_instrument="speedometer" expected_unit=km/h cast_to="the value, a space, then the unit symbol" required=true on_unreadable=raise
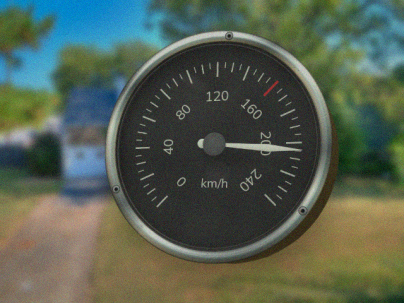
205 km/h
